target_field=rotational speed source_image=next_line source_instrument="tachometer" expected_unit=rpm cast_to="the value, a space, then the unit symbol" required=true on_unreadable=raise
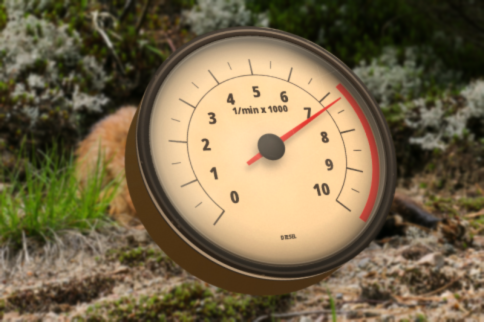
7250 rpm
